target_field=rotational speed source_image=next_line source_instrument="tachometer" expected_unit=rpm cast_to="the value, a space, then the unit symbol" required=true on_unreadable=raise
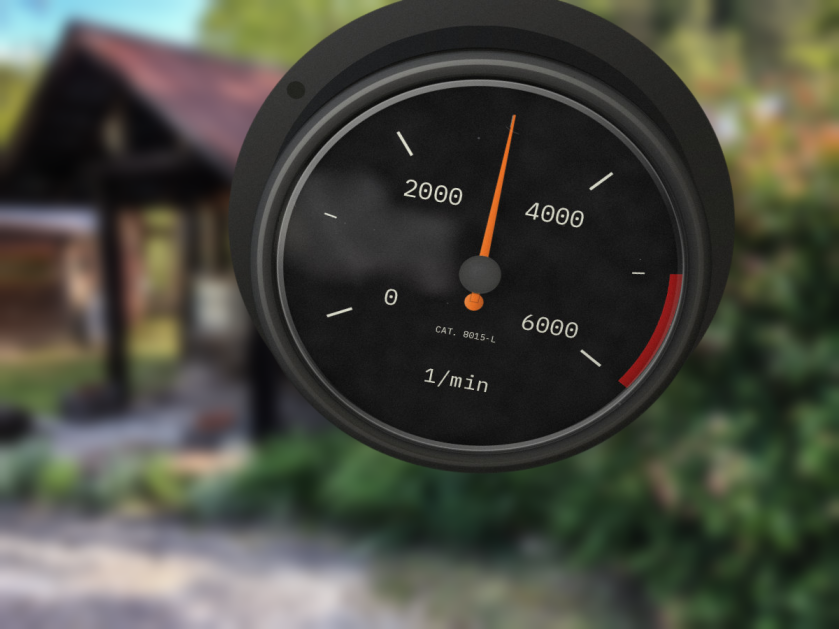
3000 rpm
